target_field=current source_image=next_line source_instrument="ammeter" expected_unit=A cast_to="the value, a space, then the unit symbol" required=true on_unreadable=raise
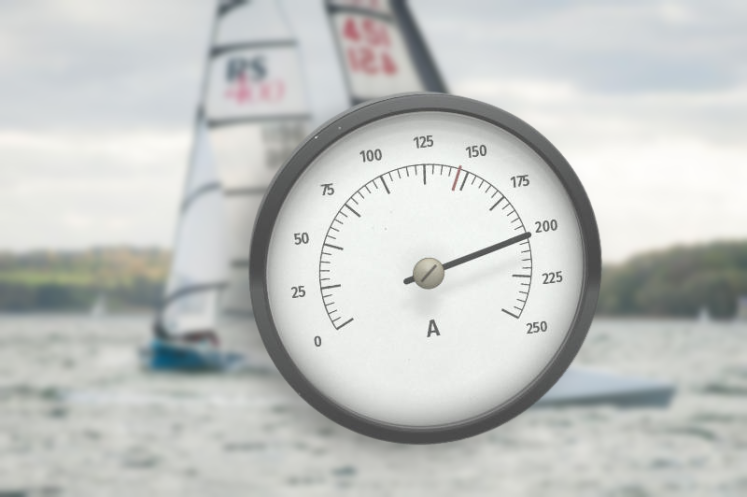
200 A
